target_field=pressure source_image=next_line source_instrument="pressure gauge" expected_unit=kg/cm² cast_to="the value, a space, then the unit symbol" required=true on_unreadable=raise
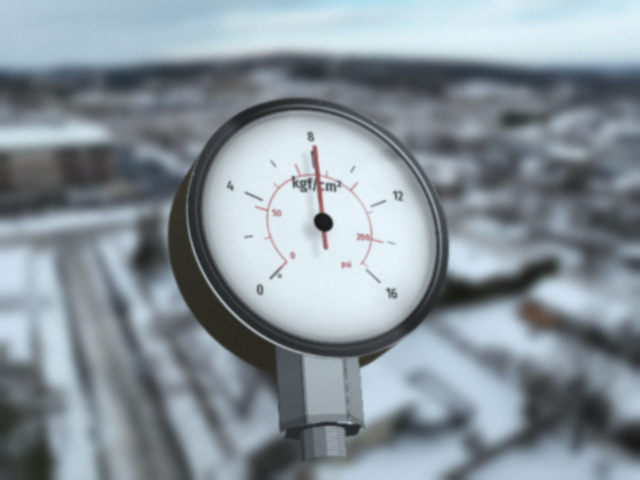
8 kg/cm²
